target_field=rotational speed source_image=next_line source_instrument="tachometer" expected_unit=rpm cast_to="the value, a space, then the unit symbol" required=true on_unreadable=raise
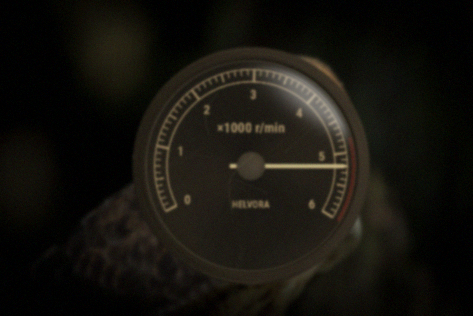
5200 rpm
